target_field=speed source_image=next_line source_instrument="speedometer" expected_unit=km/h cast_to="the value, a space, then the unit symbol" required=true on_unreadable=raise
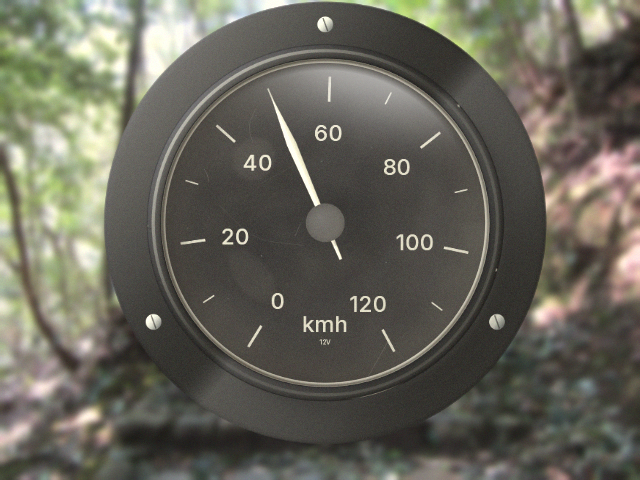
50 km/h
